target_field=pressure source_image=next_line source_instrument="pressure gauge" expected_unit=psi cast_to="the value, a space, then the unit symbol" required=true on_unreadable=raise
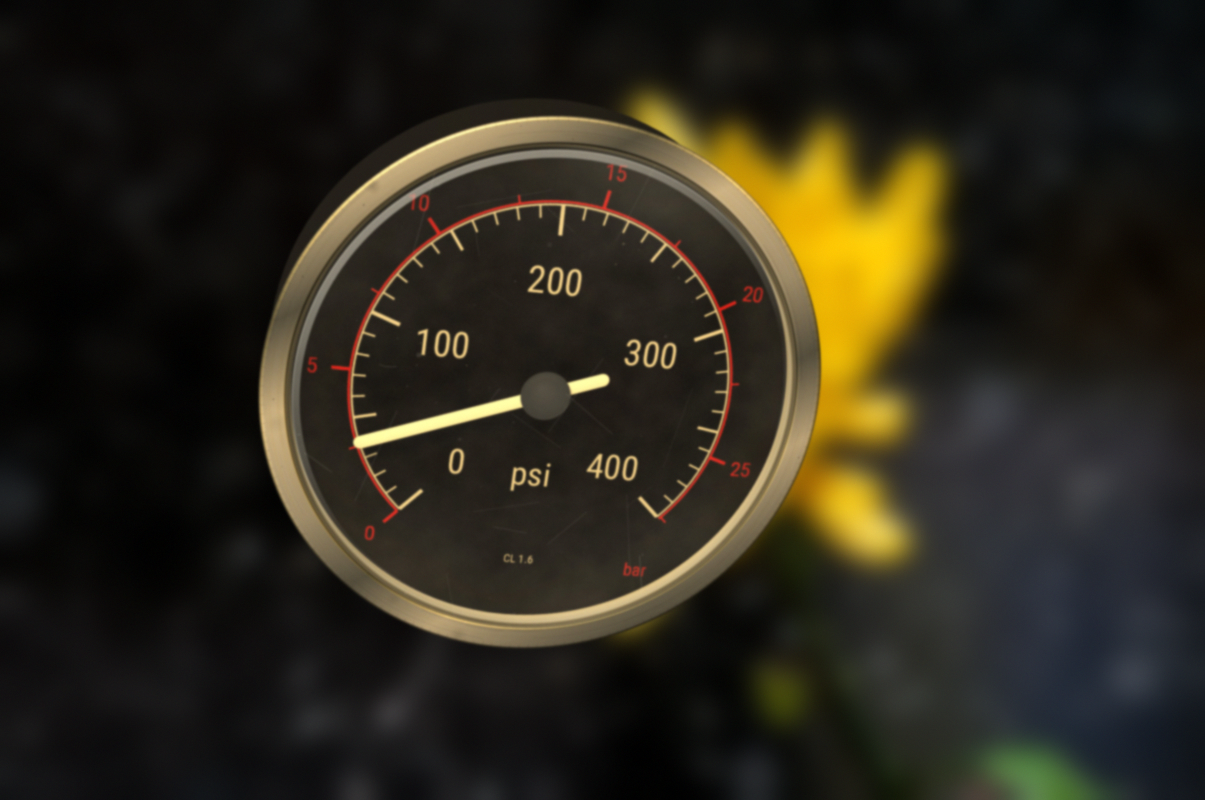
40 psi
